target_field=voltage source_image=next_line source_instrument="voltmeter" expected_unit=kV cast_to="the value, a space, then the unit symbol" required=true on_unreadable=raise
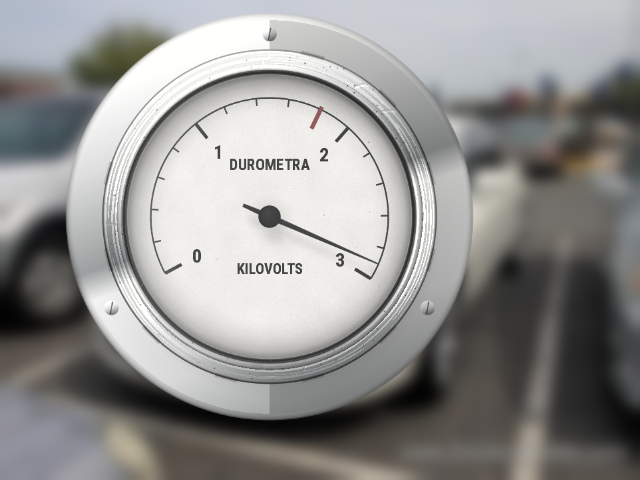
2.9 kV
